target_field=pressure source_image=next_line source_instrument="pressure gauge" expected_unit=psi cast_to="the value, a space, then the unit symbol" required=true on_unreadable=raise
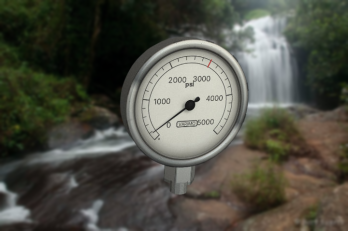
200 psi
